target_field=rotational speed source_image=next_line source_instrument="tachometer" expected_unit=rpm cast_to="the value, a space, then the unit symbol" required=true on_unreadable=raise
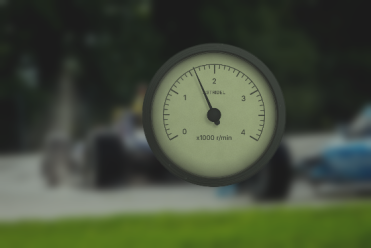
1600 rpm
